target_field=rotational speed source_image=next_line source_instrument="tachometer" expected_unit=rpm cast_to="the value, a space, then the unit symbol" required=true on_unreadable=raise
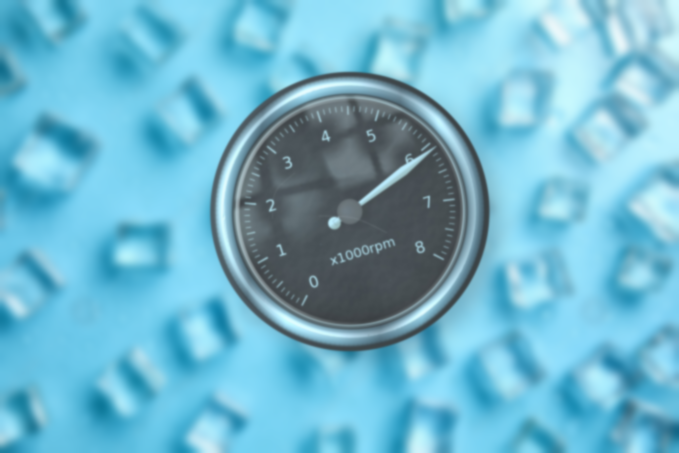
6100 rpm
